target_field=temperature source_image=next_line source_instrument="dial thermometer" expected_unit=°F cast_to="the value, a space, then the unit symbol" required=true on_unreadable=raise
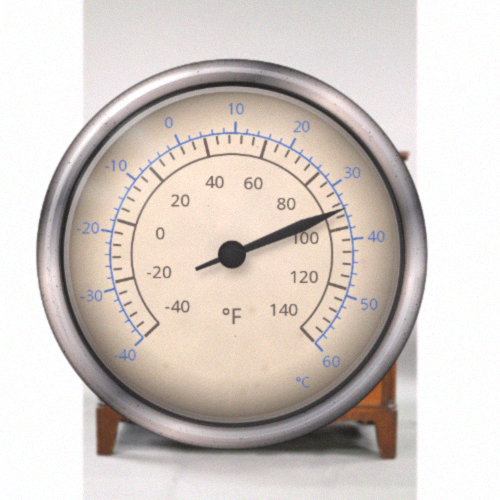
94 °F
